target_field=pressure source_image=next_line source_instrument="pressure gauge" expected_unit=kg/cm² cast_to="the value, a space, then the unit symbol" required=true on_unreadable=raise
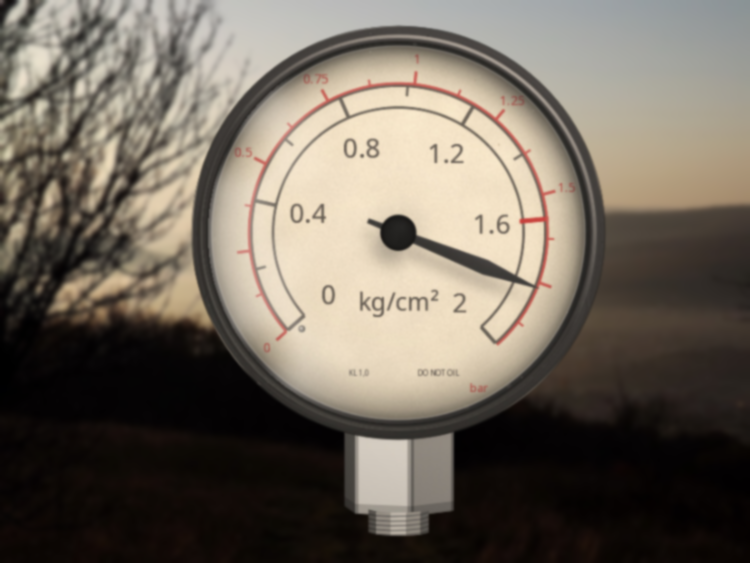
1.8 kg/cm²
